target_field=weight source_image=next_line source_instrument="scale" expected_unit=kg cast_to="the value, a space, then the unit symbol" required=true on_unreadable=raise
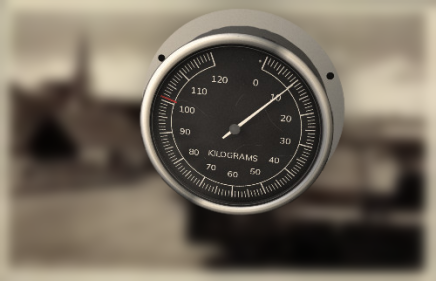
10 kg
